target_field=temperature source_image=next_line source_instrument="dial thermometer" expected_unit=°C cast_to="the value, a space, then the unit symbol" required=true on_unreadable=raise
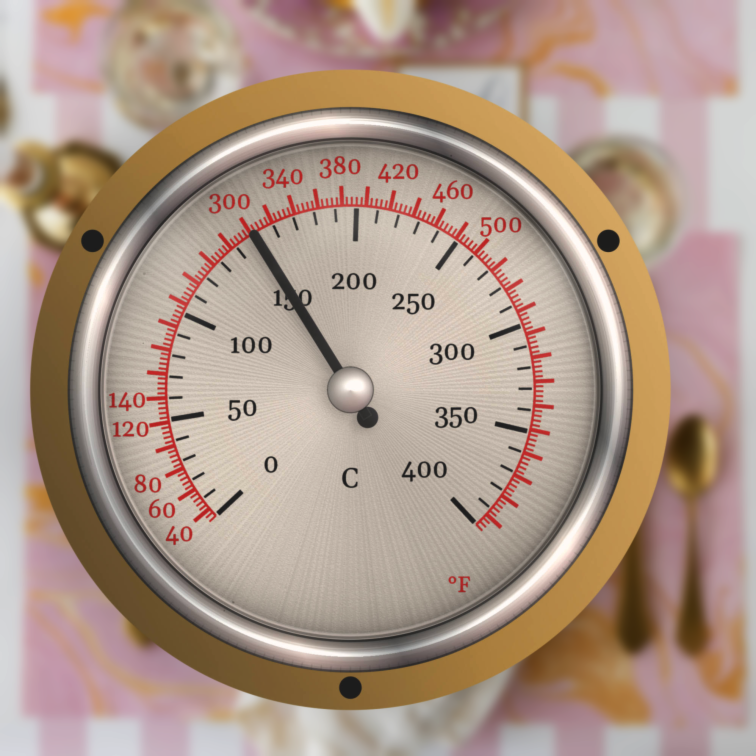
150 °C
